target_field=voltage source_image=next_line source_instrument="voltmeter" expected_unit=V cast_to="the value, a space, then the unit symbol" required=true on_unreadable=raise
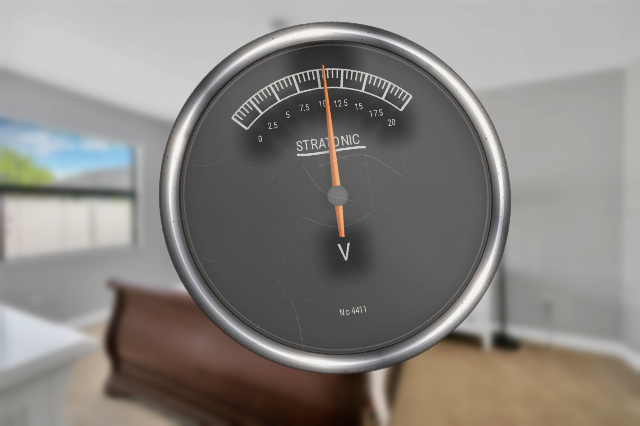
10.5 V
